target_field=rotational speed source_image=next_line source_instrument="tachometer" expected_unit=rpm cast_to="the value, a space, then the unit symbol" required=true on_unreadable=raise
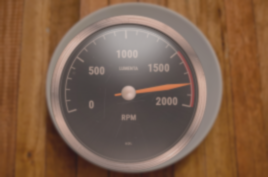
1800 rpm
